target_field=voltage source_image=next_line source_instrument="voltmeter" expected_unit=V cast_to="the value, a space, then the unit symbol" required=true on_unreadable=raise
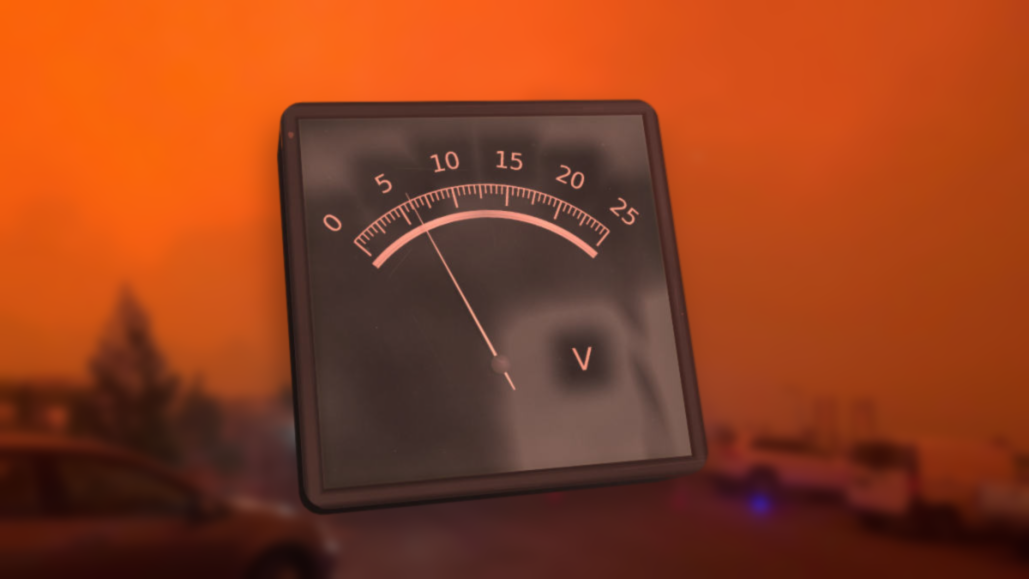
6 V
